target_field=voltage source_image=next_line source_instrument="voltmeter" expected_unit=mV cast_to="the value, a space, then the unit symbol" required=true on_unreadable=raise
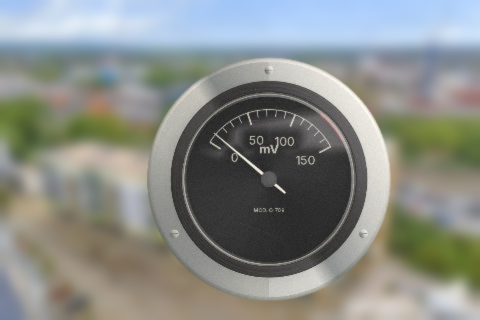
10 mV
